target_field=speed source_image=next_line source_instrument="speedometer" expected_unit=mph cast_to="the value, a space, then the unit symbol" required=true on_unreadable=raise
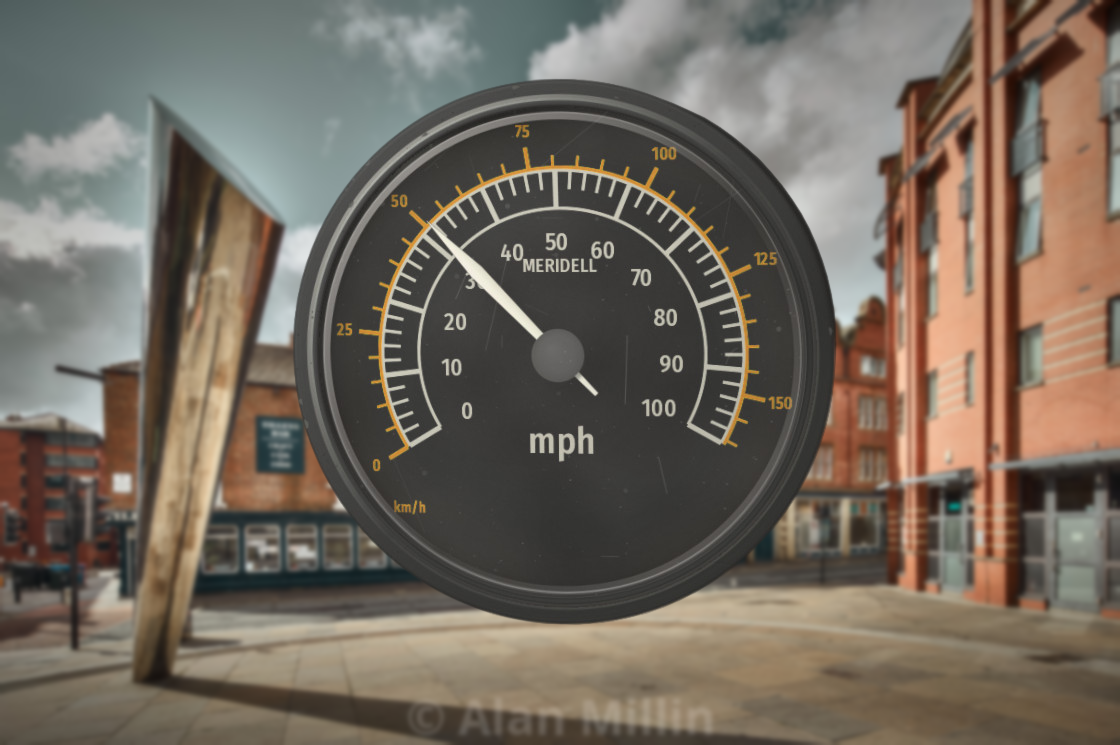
32 mph
